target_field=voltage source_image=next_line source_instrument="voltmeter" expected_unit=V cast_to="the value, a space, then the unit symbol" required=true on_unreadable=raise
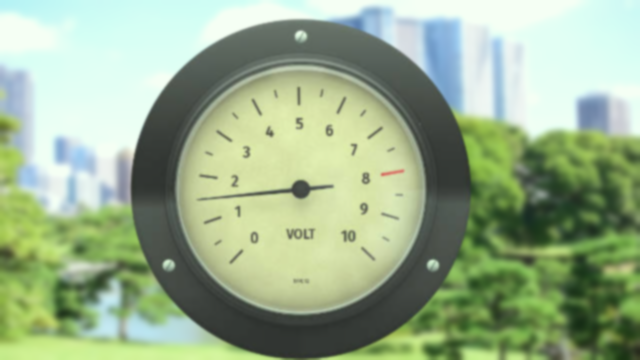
1.5 V
